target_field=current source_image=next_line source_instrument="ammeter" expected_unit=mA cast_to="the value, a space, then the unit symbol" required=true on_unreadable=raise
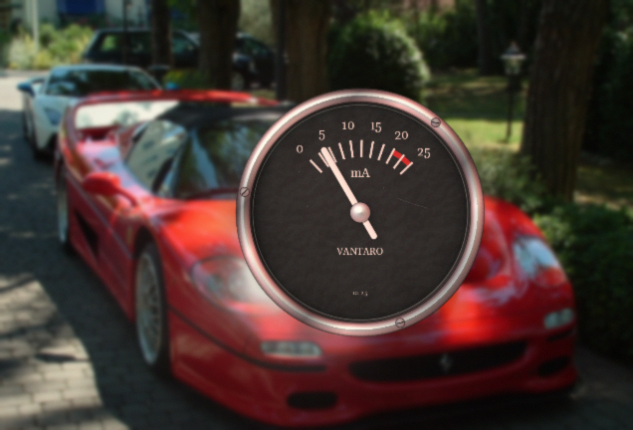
3.75 mA
